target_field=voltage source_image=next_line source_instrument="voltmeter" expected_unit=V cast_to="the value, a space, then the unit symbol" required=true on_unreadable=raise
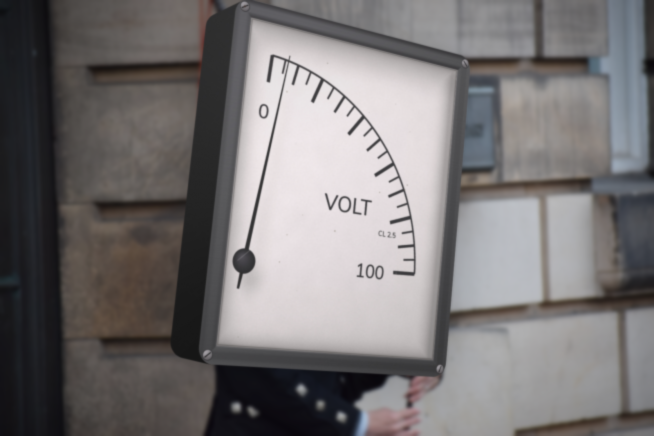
5 V
